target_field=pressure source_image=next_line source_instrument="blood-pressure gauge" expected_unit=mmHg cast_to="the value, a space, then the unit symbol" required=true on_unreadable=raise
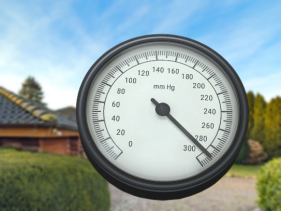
290 mmHg
